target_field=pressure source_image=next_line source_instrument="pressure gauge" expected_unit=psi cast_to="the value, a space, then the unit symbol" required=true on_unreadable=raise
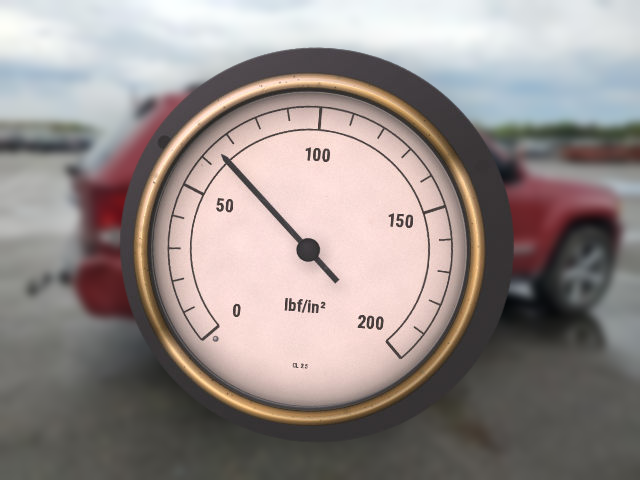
65 psi
